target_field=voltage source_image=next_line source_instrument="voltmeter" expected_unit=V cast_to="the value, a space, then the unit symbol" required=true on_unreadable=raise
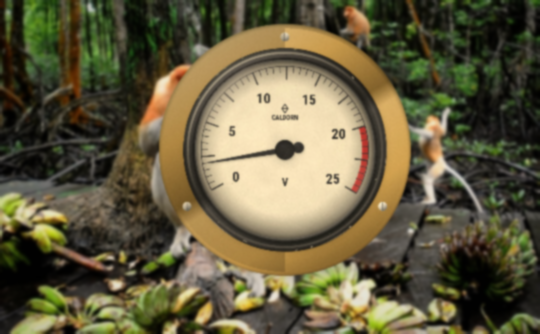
2 V
